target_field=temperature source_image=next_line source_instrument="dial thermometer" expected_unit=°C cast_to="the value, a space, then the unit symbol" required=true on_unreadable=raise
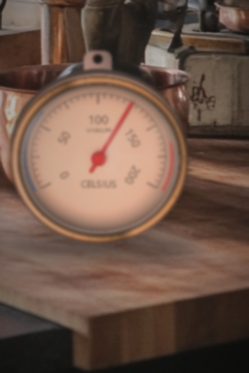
125 °C
